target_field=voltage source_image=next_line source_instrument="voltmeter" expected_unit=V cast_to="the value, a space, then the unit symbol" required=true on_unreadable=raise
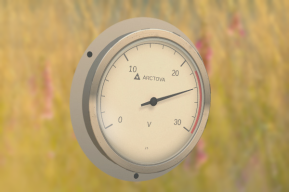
24 V
